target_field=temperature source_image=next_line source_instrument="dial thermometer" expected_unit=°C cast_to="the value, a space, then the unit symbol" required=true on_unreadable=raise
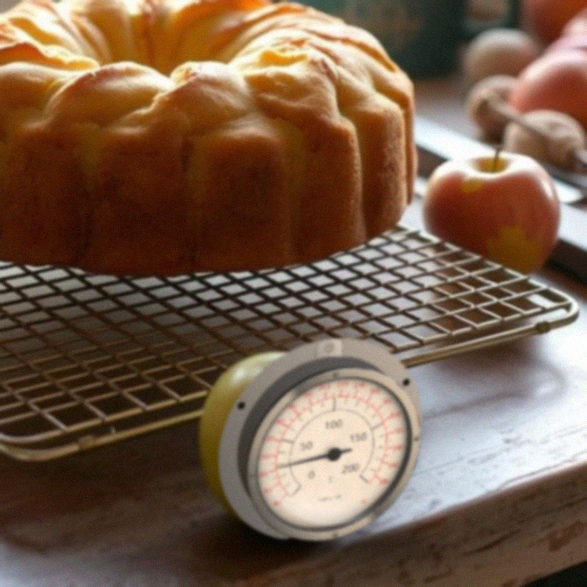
30 °C
